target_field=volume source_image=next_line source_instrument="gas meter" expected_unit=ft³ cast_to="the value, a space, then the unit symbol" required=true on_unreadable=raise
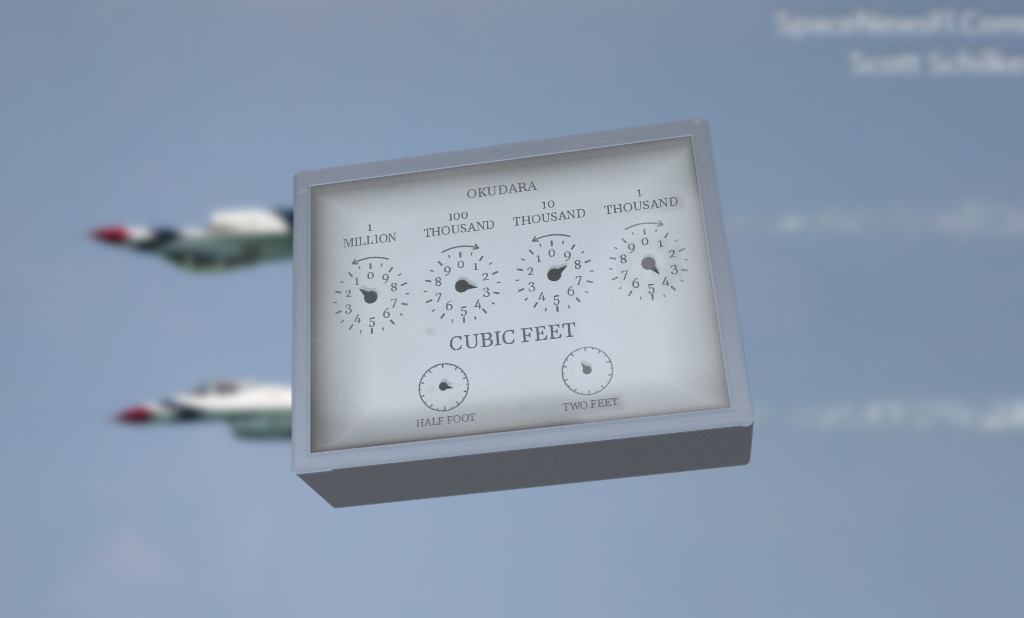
128400 ft³
